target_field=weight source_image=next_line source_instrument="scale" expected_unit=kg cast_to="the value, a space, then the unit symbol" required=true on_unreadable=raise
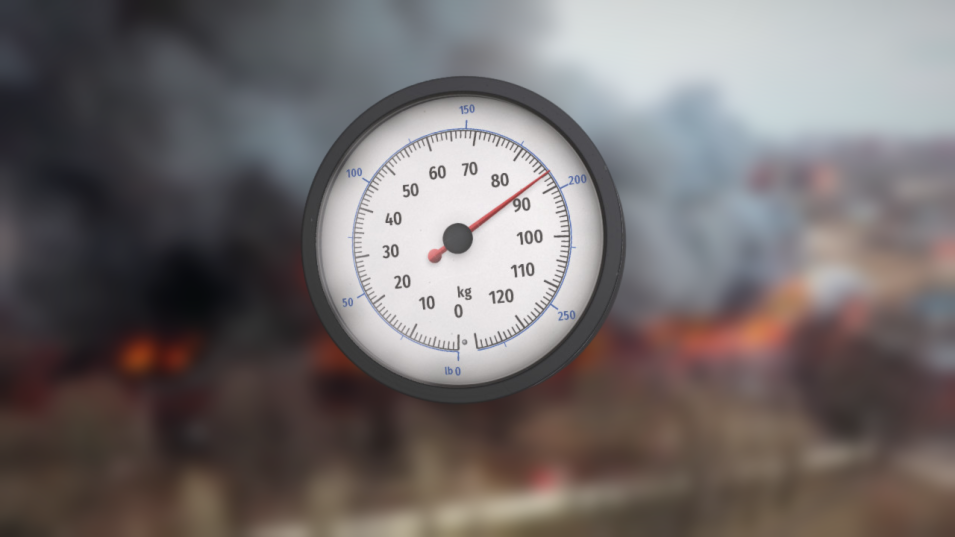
87 kg
